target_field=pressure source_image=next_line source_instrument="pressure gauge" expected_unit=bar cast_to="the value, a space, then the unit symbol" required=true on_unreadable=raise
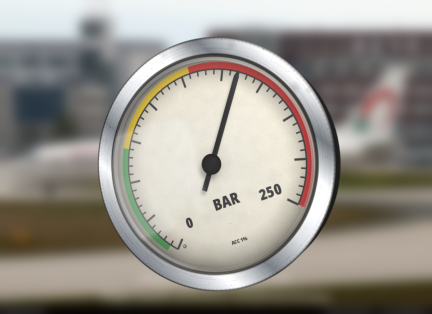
160 bar
